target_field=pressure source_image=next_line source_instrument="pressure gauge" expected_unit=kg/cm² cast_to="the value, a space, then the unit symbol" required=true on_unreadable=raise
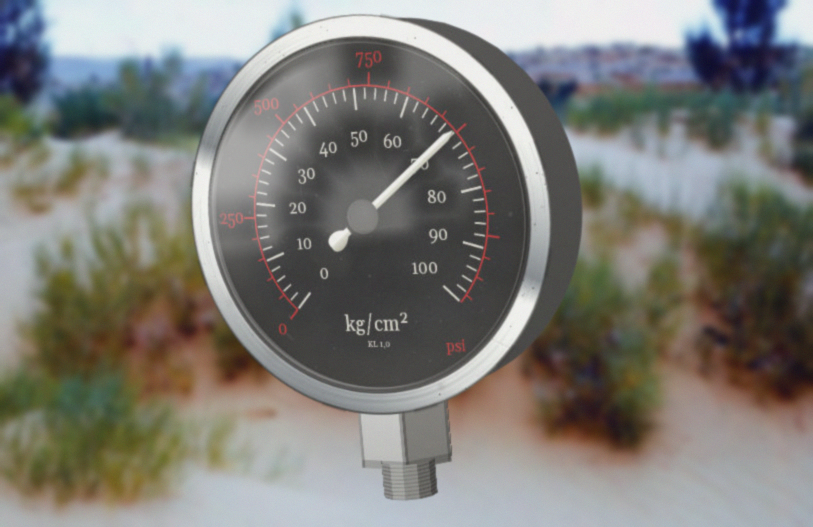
70 kg/cm²
